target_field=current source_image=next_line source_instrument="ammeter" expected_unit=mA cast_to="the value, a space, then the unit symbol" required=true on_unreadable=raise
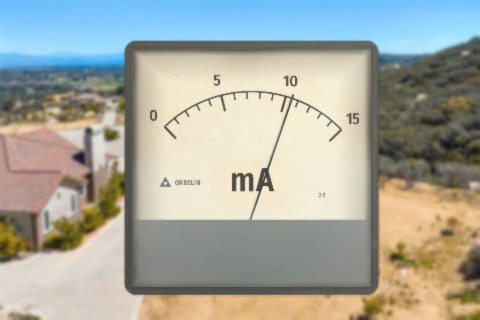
10.5 mA
